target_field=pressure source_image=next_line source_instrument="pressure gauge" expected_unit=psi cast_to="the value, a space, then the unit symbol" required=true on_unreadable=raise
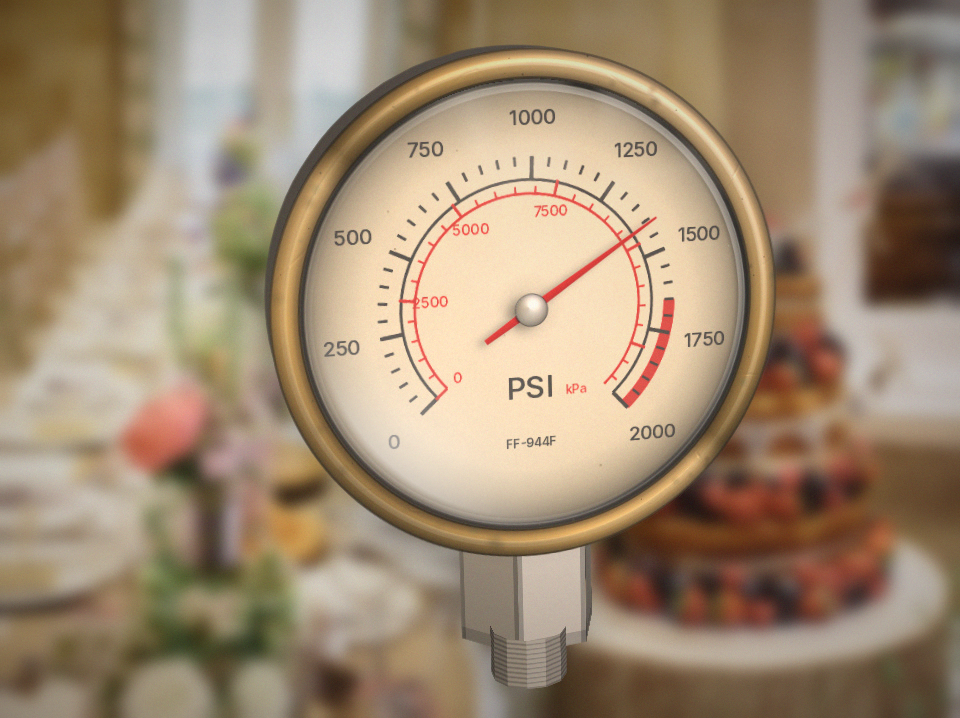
1400 psi
